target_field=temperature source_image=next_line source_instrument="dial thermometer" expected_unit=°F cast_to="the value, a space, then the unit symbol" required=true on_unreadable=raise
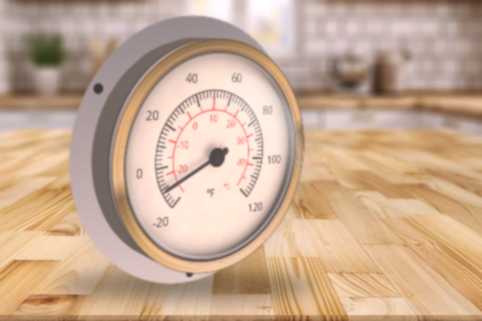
-10 °F
